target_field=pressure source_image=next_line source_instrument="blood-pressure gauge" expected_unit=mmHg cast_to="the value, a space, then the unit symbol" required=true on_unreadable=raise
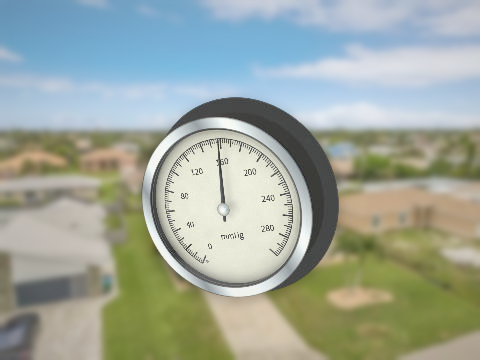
160 mmHg
